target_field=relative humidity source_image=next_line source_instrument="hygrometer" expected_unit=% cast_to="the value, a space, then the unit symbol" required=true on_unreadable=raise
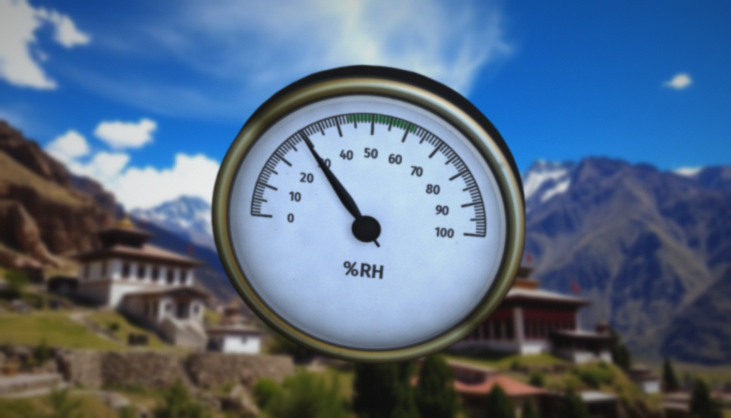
30 %
